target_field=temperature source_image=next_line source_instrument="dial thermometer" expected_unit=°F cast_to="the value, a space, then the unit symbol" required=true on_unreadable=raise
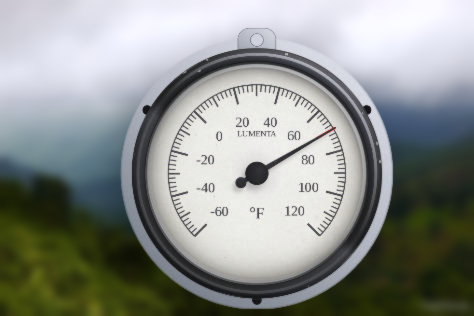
70 °F
